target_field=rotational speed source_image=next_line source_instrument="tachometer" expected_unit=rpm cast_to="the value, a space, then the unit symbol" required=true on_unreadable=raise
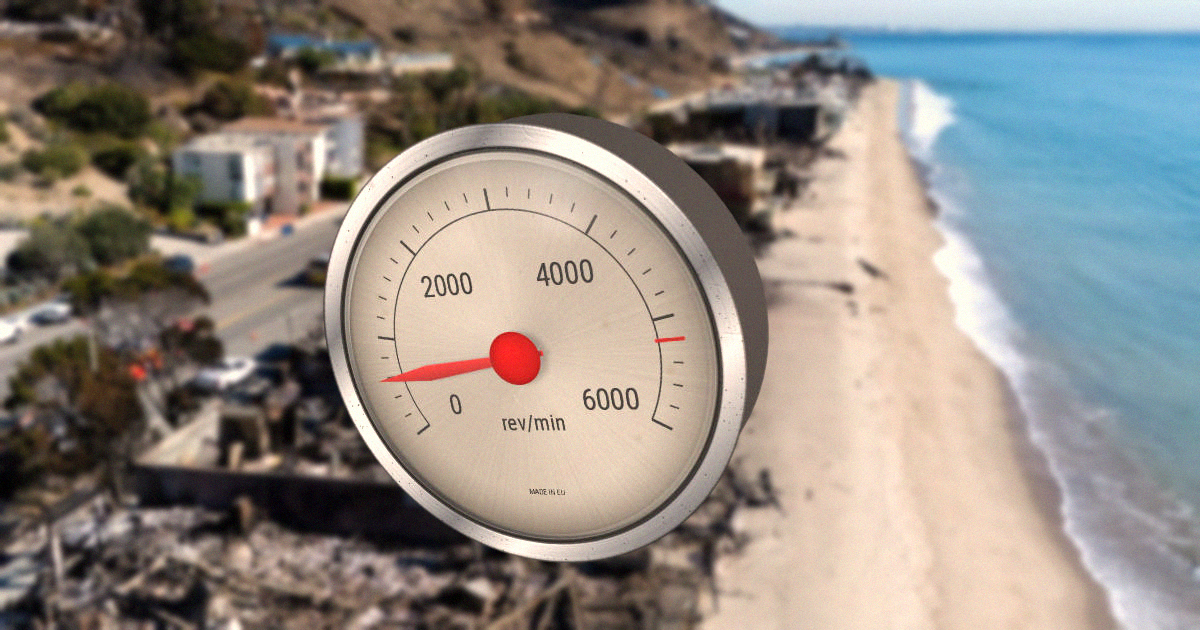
600 rpm
